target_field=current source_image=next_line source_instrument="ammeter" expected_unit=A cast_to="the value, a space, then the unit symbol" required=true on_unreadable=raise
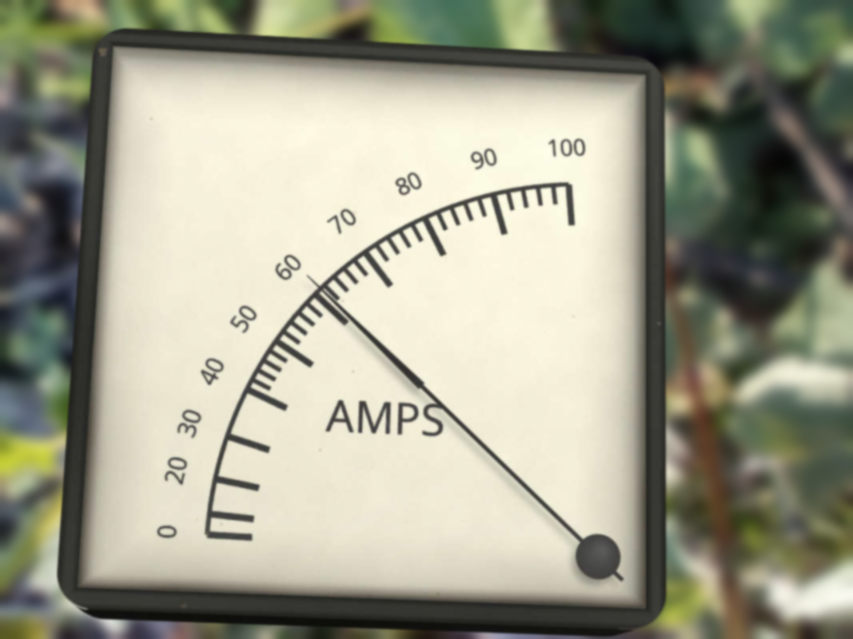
61 A
